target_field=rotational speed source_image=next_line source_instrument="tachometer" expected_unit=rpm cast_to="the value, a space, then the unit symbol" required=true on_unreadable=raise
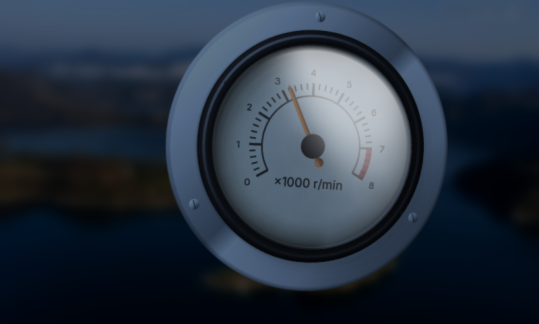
3200 rpm
